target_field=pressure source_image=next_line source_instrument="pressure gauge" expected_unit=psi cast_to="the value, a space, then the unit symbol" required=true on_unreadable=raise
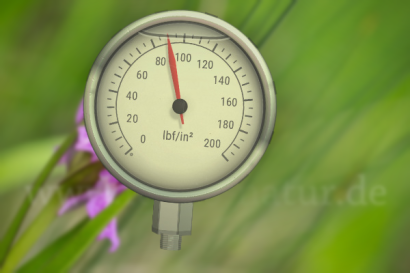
90 psi
